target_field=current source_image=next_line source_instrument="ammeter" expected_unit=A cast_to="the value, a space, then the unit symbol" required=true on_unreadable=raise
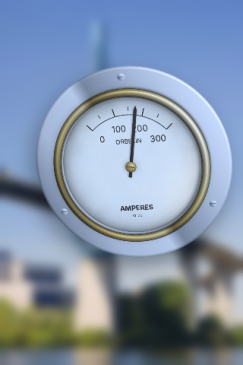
175 A
